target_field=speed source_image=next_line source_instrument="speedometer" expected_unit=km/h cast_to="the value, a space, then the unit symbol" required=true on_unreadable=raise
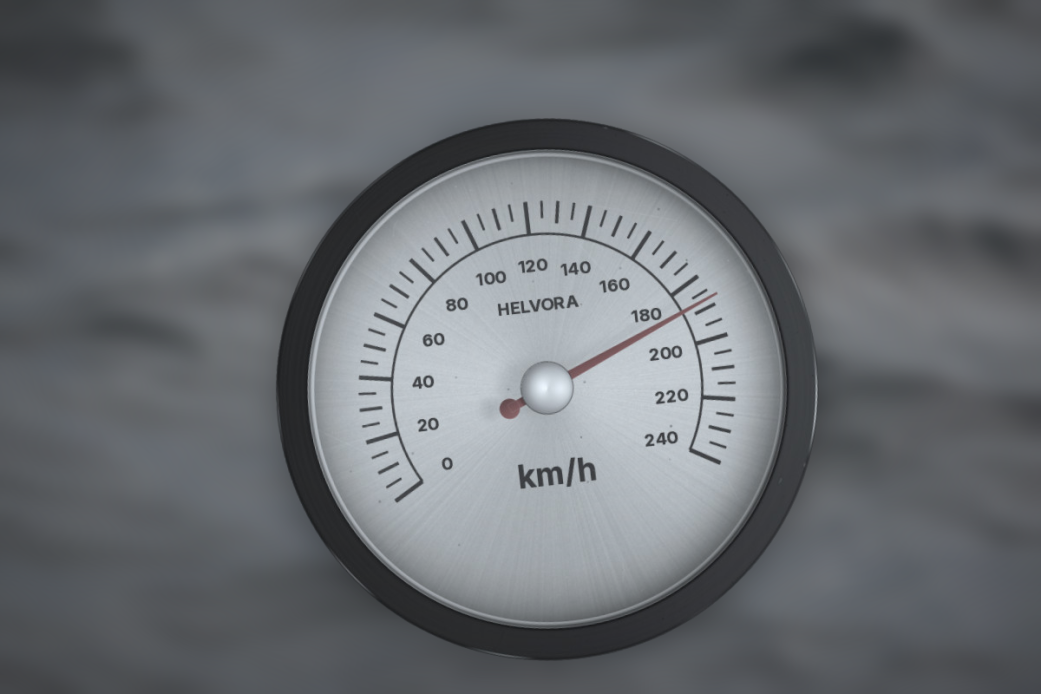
187.5 km/h
